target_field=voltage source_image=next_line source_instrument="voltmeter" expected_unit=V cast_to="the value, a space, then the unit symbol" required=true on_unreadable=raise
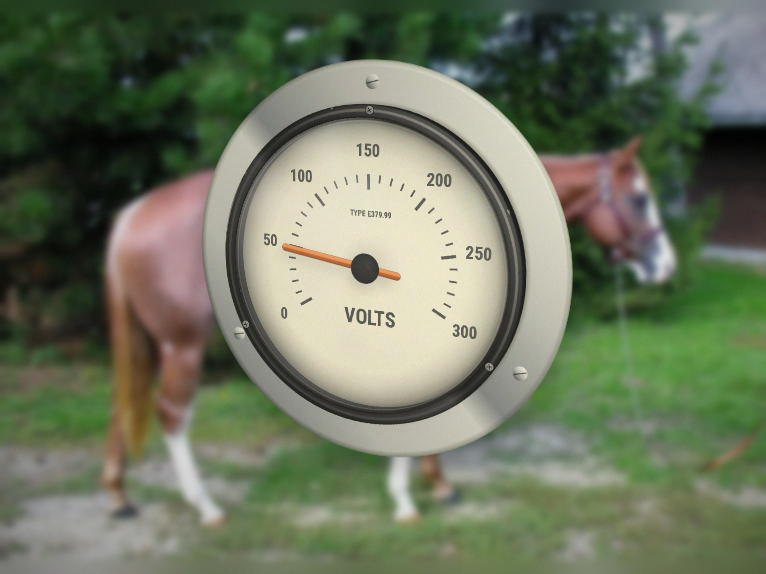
50 V
